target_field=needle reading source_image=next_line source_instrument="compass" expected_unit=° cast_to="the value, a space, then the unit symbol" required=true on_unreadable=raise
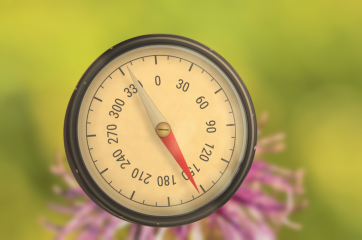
155 °
